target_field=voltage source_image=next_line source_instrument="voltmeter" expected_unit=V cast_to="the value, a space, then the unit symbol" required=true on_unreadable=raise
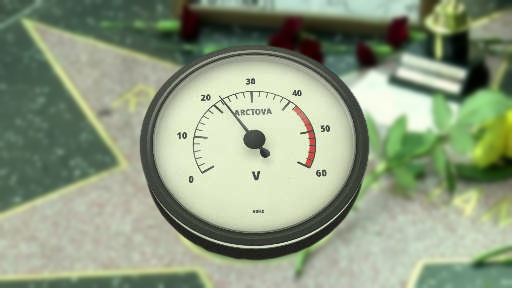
22 V
